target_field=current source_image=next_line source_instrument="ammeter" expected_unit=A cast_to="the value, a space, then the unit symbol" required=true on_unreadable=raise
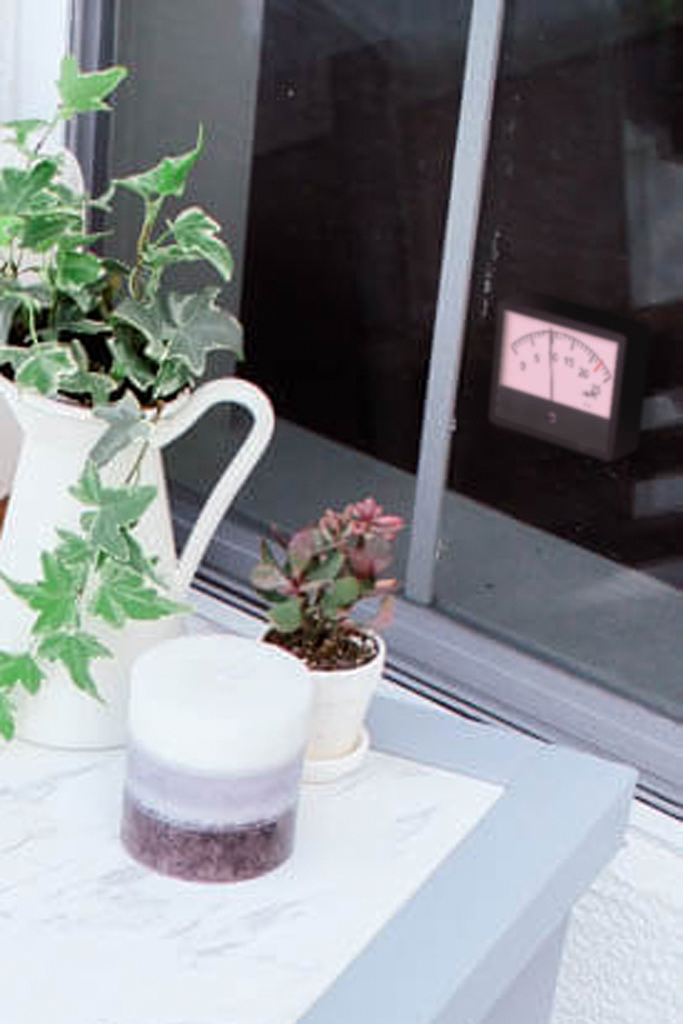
10 A
